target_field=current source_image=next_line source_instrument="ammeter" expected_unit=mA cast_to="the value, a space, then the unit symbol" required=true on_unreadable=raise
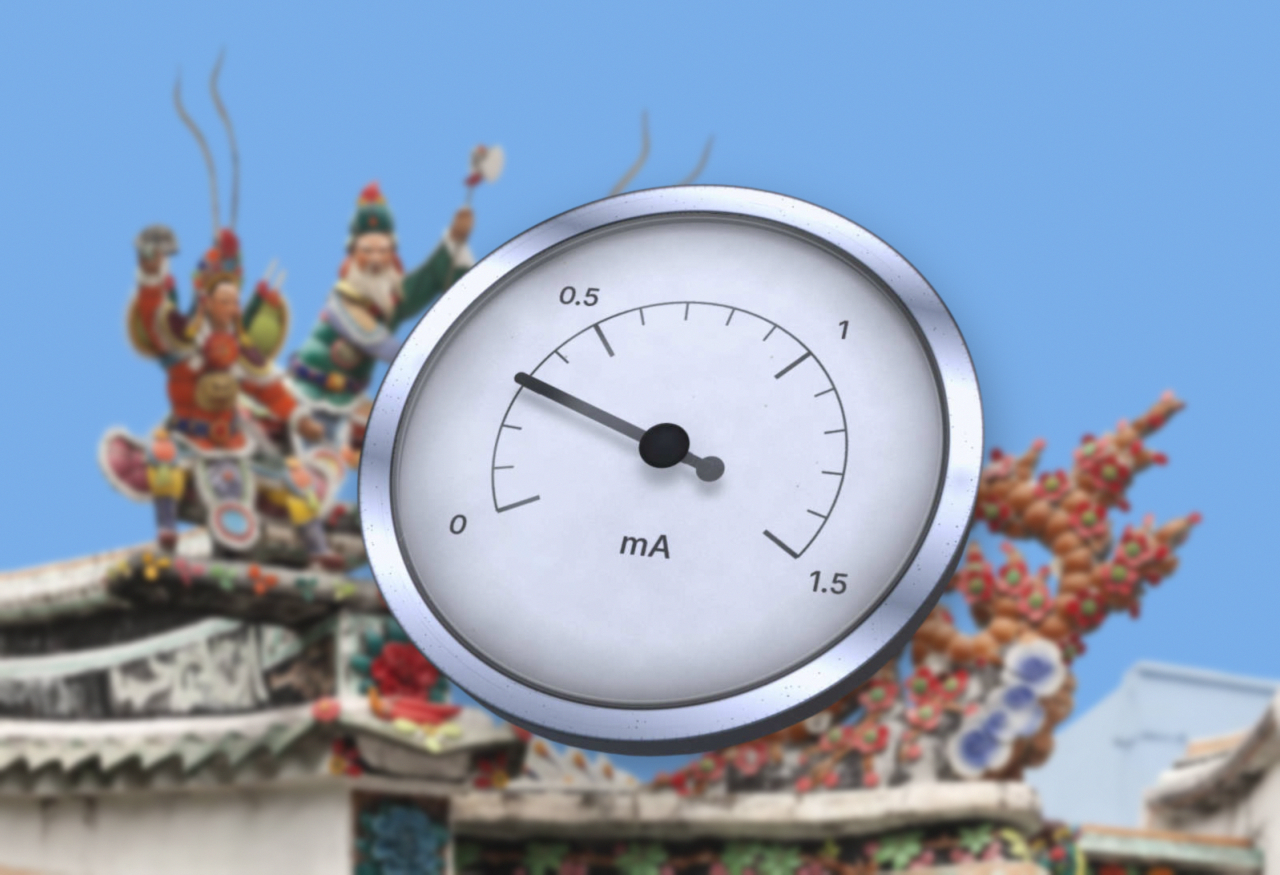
0.3 mA
